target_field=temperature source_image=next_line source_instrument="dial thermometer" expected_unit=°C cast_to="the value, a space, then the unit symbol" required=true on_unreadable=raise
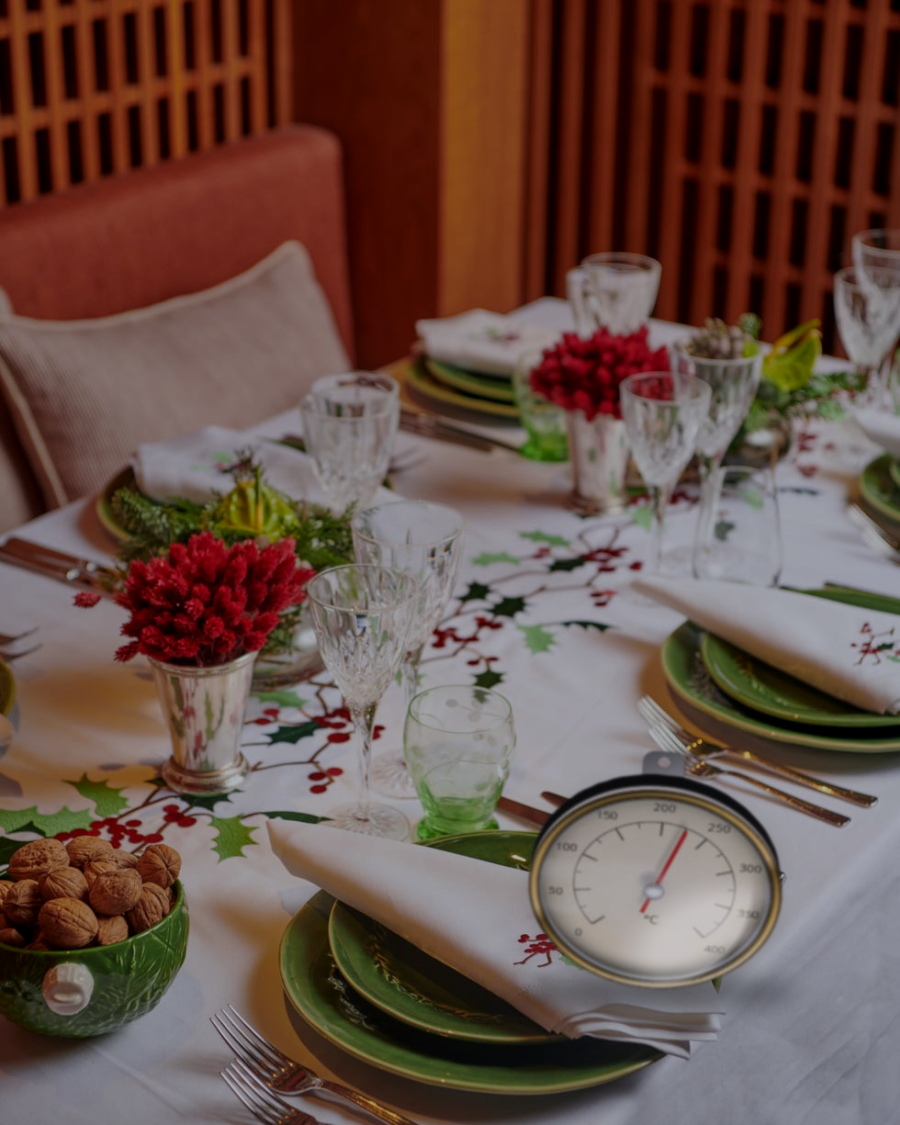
225 °C
